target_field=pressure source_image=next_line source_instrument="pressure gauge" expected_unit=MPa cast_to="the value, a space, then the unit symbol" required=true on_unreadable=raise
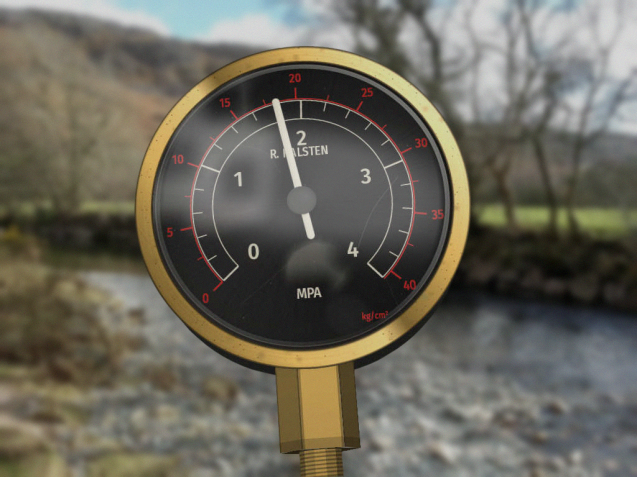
1.8 MPa
